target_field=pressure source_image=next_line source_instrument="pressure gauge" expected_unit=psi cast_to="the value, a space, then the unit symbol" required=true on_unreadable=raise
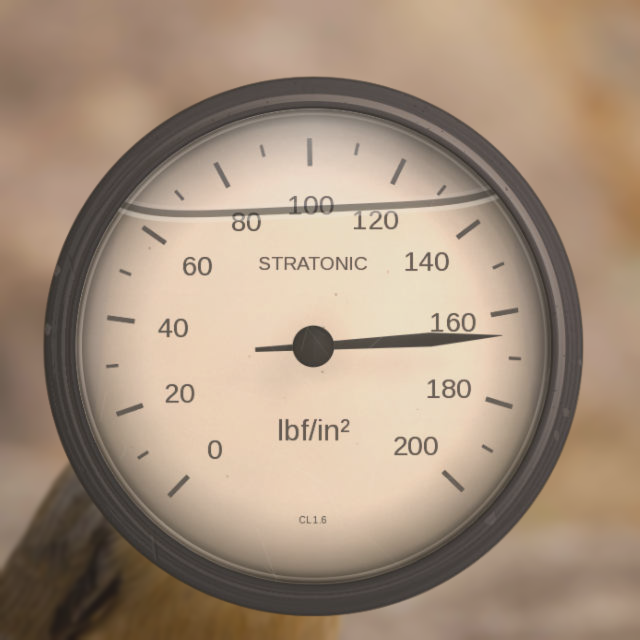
165 psi
